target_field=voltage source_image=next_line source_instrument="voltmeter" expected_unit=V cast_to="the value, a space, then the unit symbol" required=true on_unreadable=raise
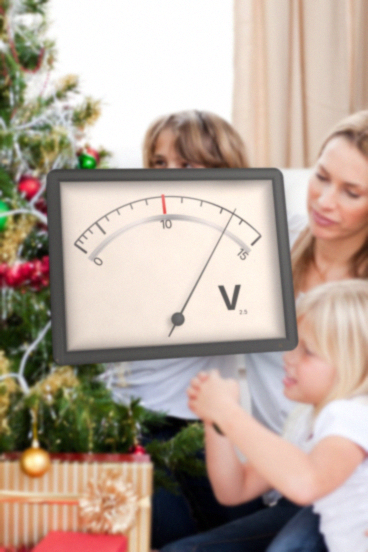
13.5 V
